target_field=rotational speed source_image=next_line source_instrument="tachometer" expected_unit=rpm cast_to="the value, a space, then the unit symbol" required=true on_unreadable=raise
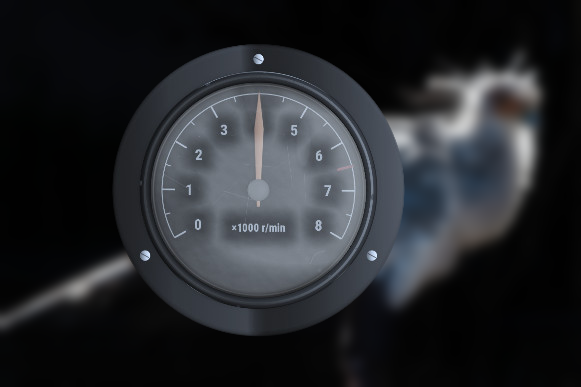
4000 rpm
